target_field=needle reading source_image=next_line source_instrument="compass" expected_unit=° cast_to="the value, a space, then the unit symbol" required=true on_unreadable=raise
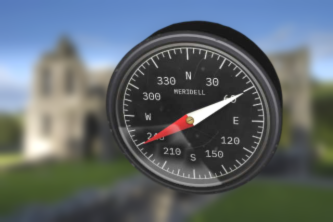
240 °
